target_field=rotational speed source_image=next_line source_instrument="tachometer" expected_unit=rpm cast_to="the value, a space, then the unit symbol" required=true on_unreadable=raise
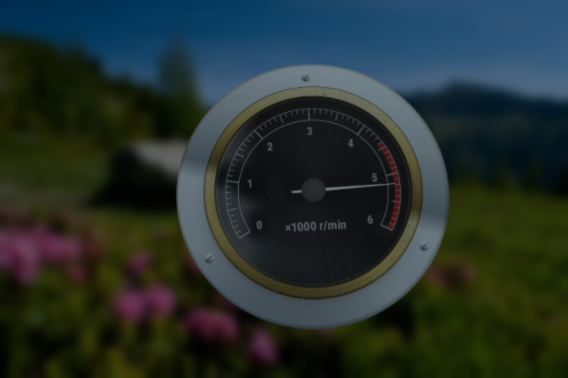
5200 rpm
